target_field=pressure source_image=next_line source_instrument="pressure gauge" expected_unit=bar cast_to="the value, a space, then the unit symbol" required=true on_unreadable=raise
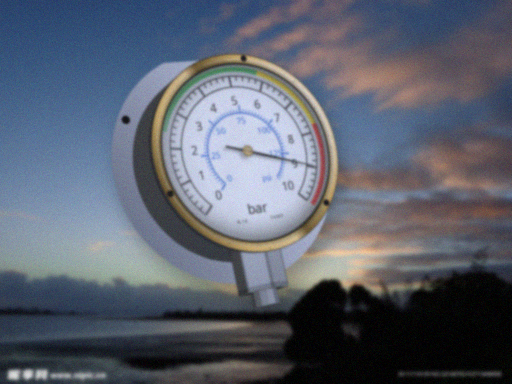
9 bar
